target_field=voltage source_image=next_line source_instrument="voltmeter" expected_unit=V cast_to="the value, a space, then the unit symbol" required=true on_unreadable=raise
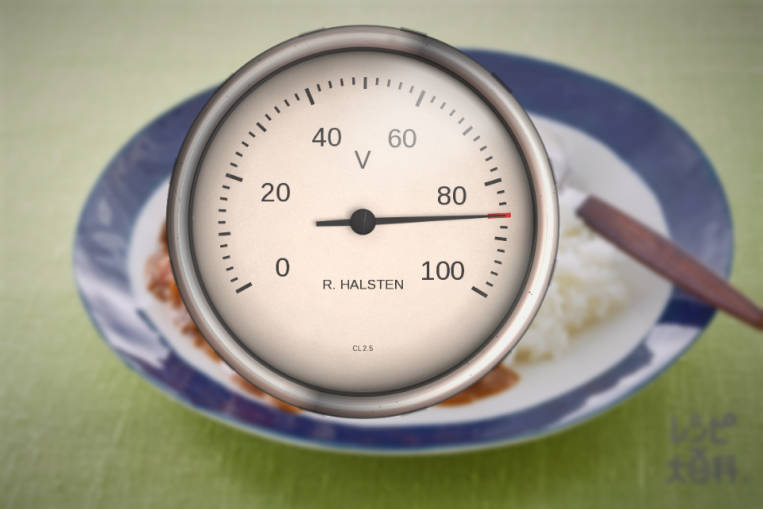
86 V
